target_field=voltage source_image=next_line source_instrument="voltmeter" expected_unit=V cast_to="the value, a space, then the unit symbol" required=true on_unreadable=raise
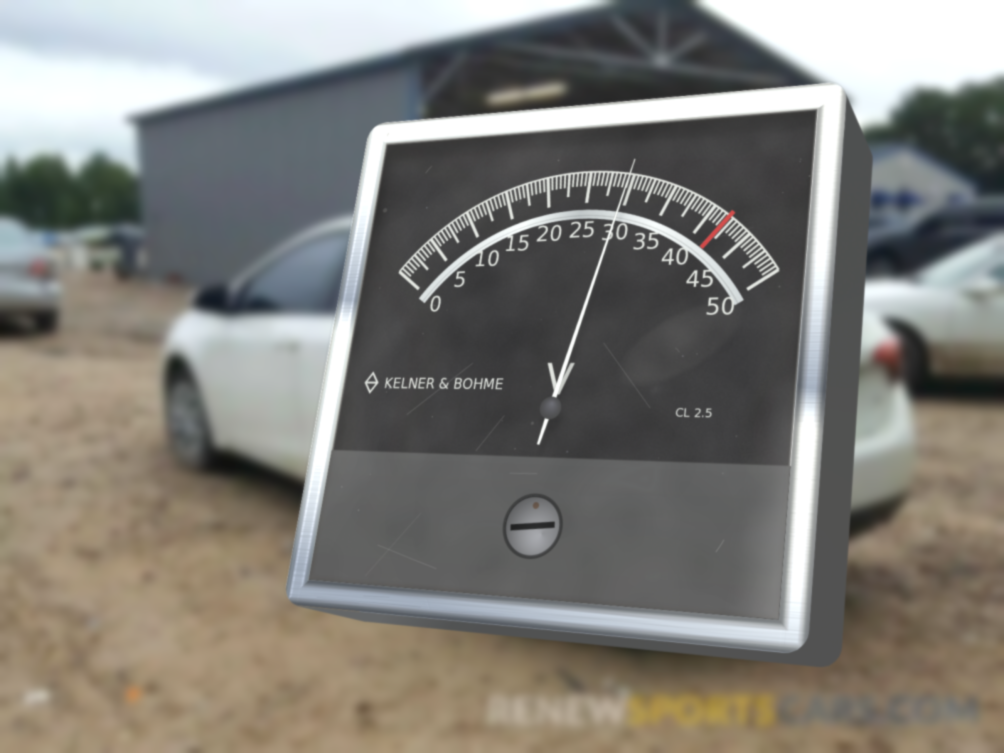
30 V
